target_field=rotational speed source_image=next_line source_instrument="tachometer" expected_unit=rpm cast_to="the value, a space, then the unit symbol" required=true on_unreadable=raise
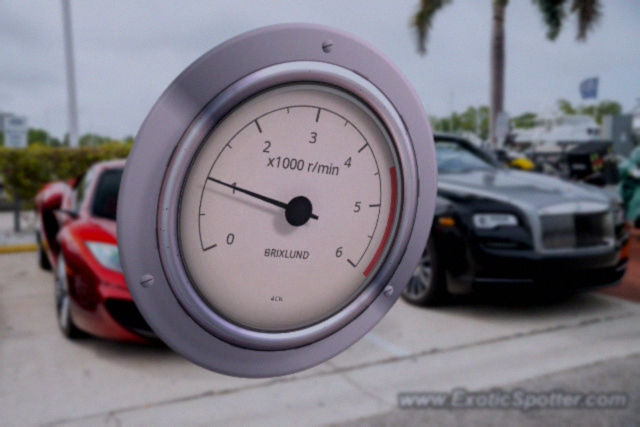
1000 rpm
